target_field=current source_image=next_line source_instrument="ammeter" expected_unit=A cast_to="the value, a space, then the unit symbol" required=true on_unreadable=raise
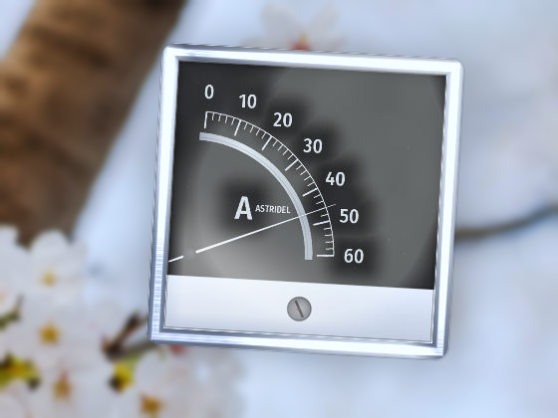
46 A
